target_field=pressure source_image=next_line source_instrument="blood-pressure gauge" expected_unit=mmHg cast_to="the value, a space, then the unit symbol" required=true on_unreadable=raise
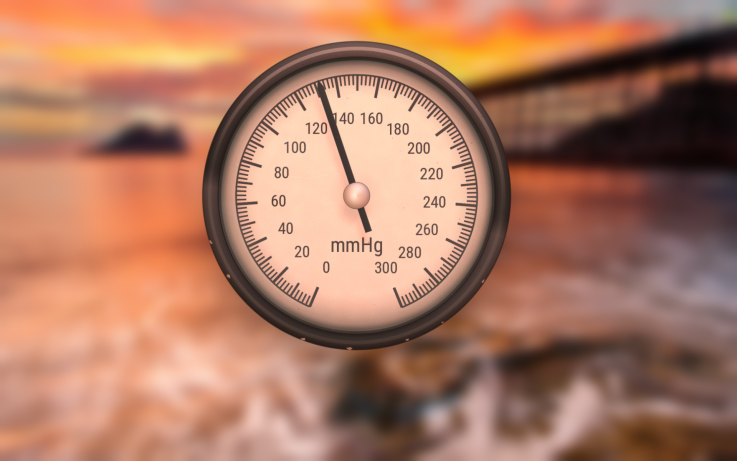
132 mmHg
